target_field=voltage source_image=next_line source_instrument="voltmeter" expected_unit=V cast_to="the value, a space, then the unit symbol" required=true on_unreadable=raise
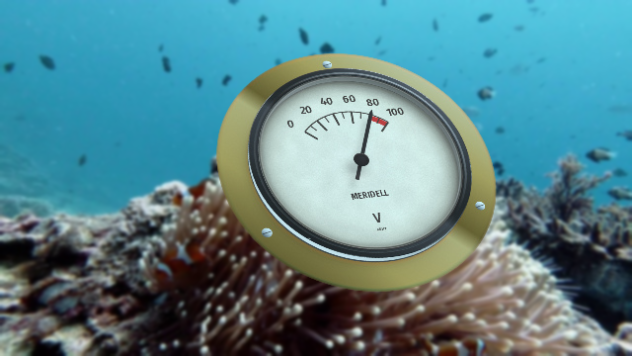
80 V
